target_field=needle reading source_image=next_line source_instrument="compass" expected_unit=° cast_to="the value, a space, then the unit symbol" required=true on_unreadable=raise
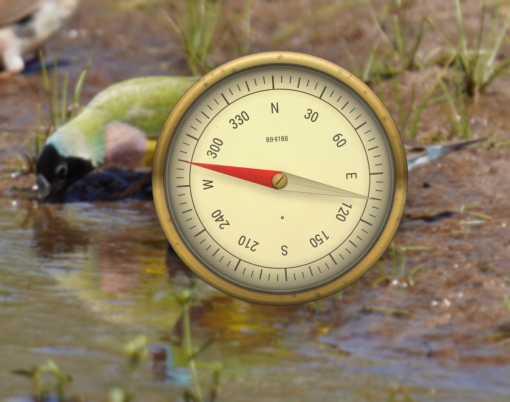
285 °
